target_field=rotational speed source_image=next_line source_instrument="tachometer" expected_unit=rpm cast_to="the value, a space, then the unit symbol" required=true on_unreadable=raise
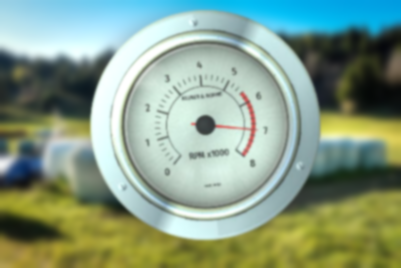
7000 rpm
